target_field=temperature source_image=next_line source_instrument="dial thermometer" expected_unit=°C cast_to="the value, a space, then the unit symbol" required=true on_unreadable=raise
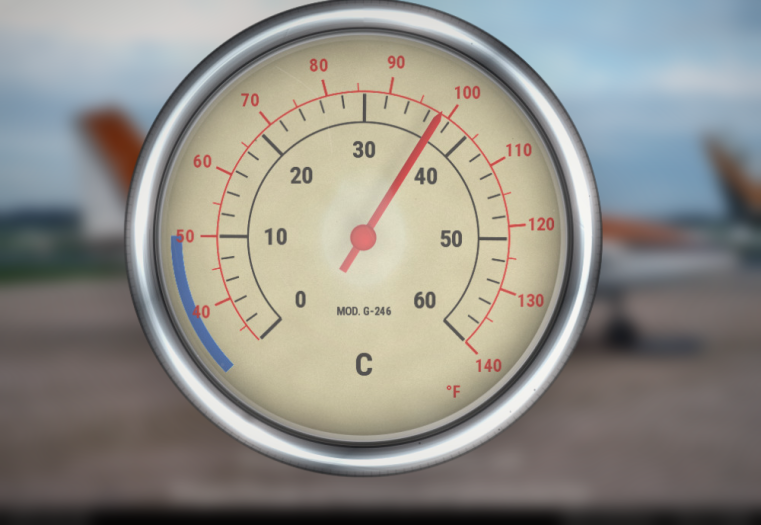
37 °C
